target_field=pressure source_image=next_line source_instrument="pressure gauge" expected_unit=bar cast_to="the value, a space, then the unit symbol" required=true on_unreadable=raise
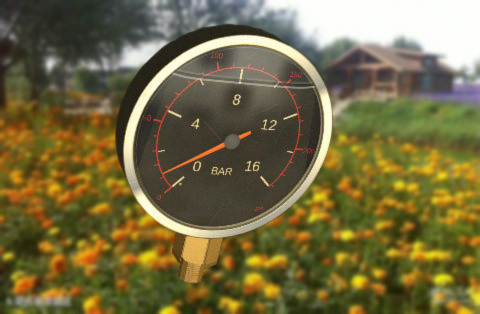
1 bar
